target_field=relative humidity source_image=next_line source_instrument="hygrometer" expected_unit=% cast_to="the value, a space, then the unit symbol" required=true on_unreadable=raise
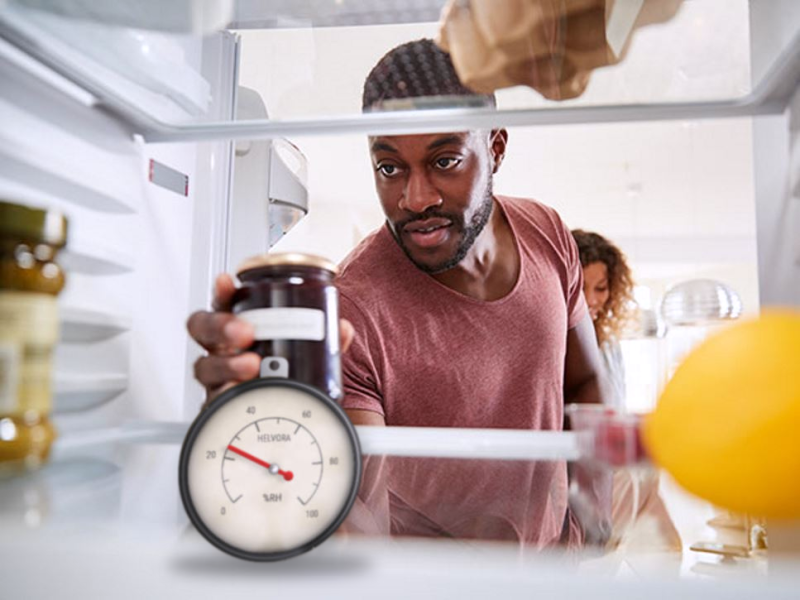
25 %
